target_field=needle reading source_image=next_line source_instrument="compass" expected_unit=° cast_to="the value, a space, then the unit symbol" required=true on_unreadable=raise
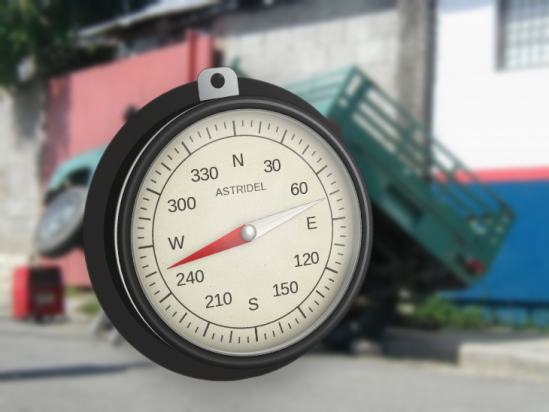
255 °
